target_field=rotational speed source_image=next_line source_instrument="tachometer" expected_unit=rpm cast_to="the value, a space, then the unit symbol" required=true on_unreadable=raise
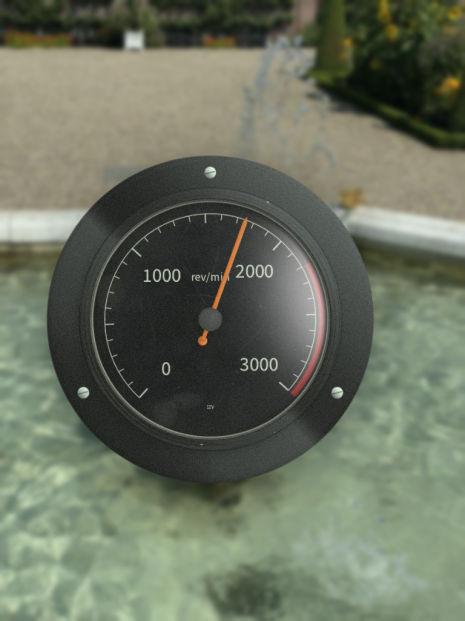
1750 rpm
